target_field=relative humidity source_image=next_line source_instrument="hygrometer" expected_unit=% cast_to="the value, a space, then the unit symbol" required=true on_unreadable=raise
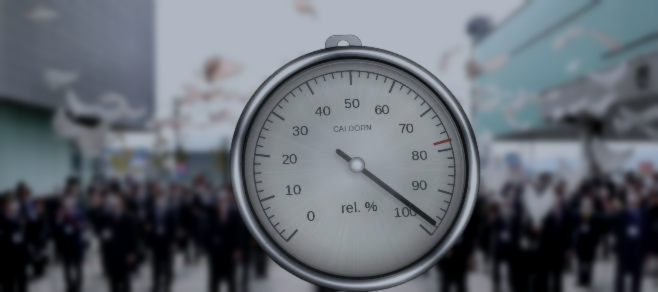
98 %
